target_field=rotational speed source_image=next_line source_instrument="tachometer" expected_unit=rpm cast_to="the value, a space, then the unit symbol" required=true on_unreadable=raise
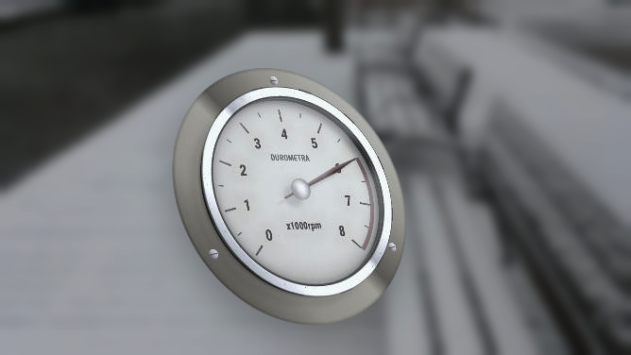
6000 rpm
